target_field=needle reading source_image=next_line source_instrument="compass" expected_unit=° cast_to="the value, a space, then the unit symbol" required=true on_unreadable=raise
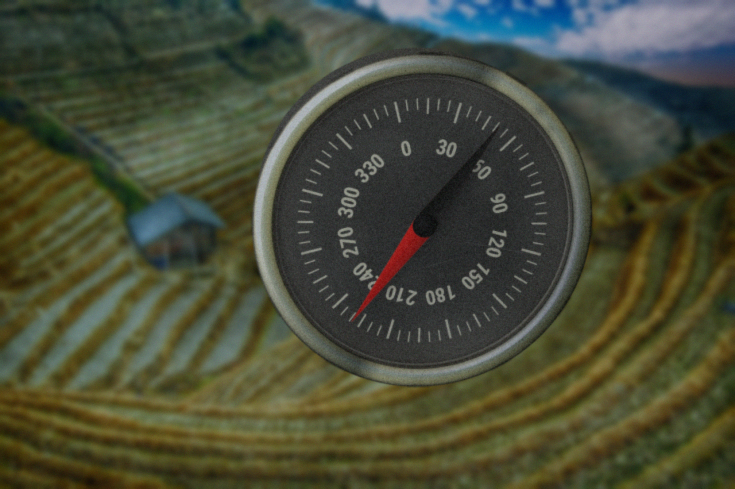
230 °
